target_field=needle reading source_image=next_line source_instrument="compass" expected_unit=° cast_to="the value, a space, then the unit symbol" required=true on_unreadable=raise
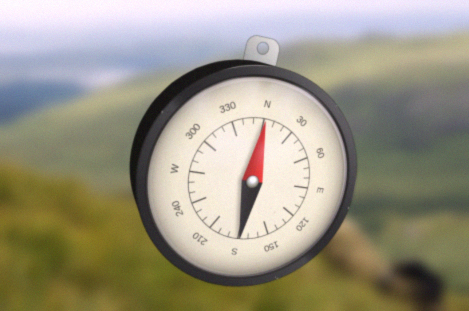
0 °
